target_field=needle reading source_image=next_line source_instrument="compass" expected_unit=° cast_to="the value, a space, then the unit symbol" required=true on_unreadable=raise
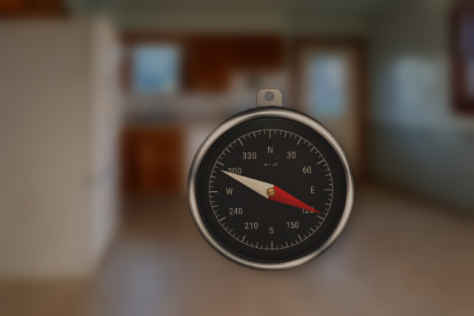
115 °
